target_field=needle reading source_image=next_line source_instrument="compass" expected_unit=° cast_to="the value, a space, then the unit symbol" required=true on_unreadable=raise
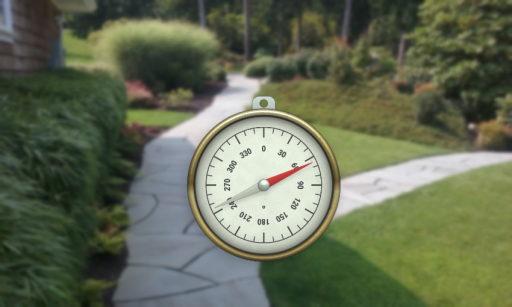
65 °
